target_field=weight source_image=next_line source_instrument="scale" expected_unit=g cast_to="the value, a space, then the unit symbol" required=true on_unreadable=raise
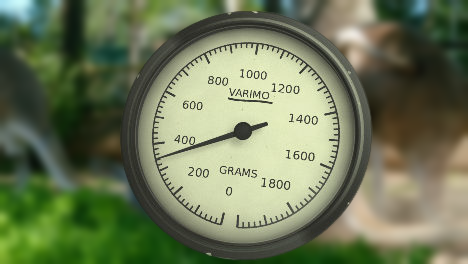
340 g
